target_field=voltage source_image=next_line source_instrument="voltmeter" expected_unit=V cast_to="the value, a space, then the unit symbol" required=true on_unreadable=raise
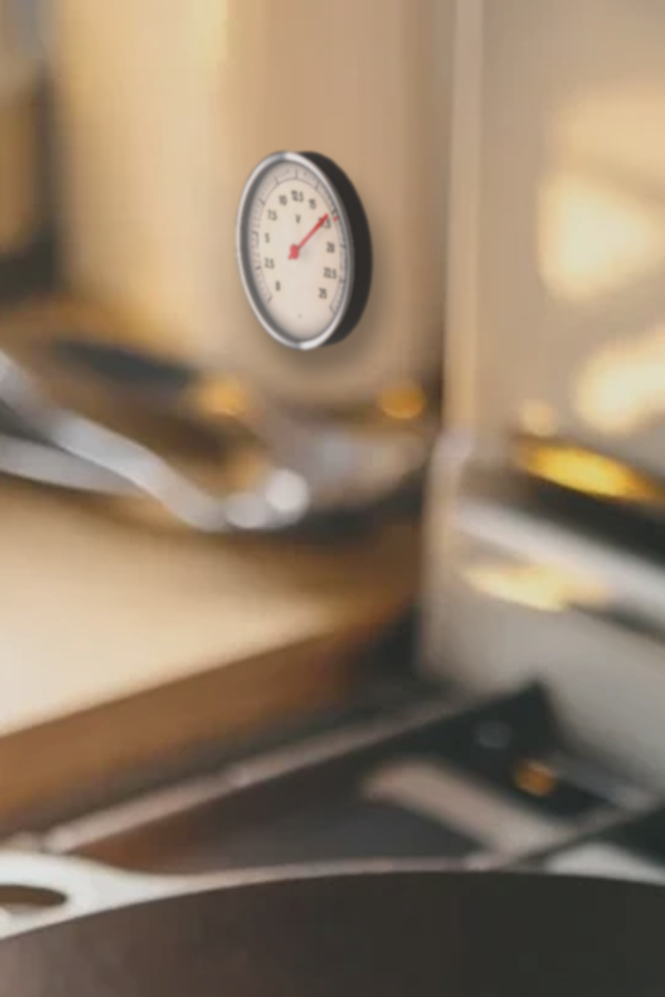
17.5 V
